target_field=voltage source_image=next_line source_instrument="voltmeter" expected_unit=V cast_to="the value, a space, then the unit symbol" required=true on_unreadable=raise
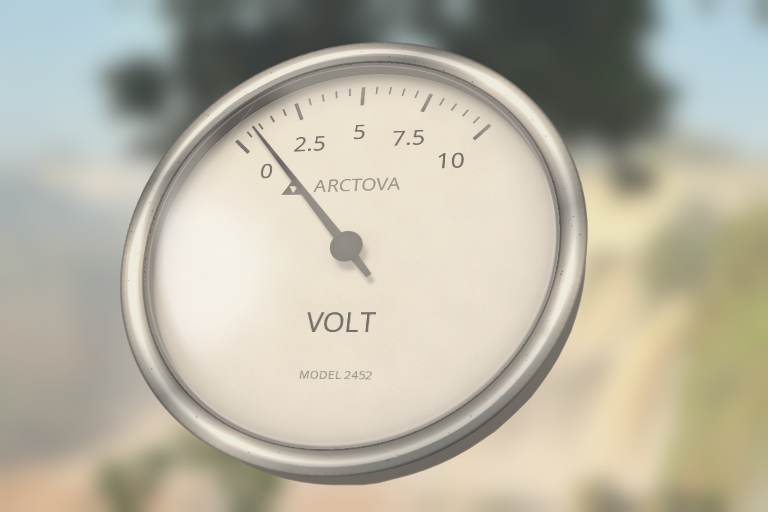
0.75 V
